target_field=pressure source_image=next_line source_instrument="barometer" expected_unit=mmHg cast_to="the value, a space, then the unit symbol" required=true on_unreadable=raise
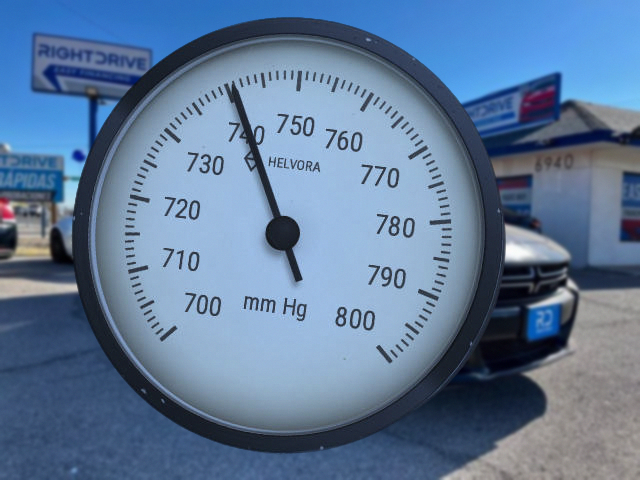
741 mmHg
